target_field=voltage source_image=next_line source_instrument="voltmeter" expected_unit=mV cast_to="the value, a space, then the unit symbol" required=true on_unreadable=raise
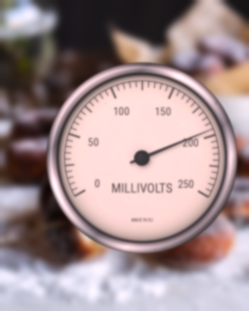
195 mV
